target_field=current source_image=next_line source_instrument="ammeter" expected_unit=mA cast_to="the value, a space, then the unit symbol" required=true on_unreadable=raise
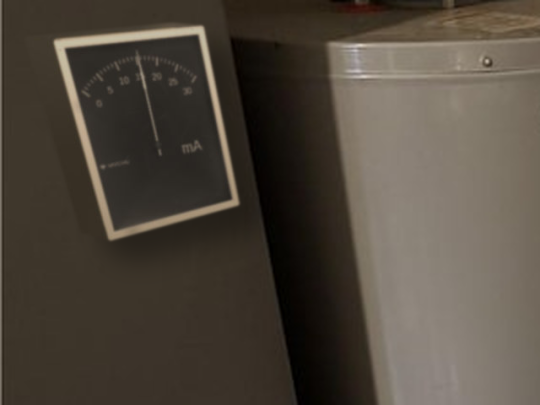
15 mA
